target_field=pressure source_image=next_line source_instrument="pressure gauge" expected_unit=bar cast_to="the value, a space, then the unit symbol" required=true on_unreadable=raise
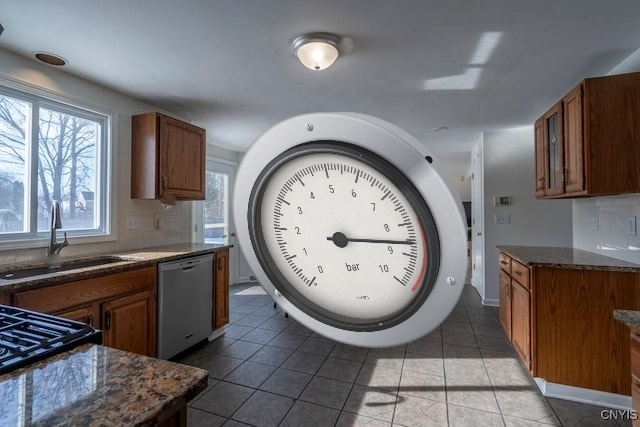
8.5 bar
